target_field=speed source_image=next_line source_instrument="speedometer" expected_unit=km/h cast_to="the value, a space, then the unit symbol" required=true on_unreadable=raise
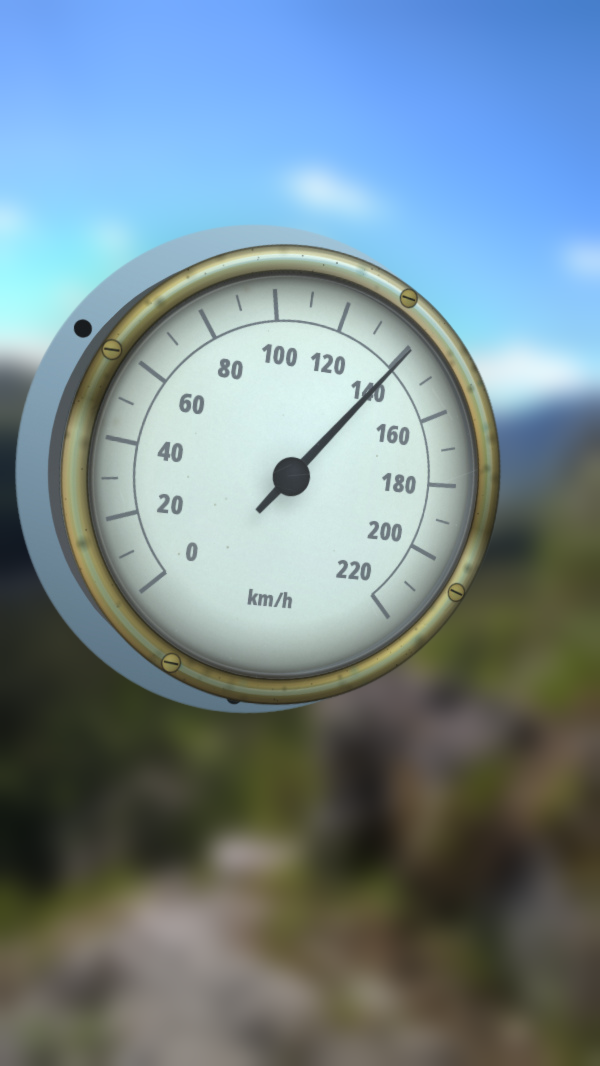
140 km/h
